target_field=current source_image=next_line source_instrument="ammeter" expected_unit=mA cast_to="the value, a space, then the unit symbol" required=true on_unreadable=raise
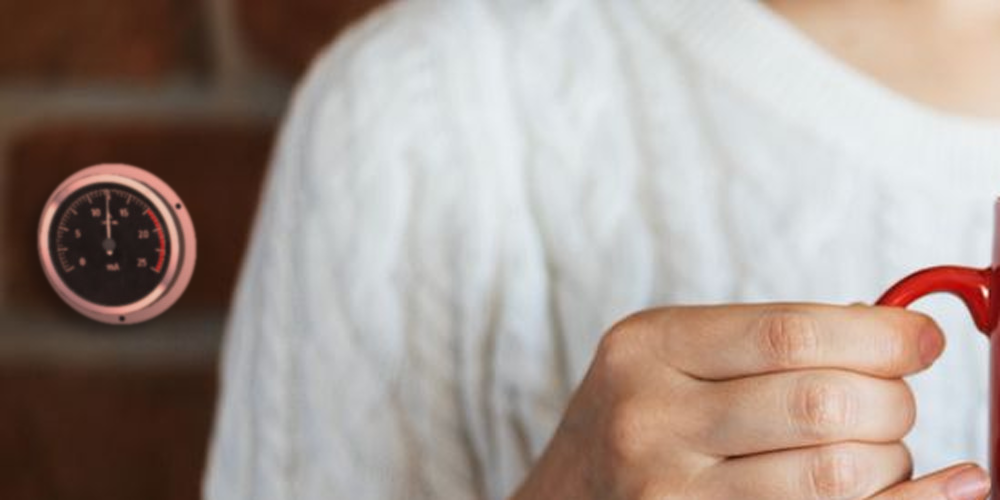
12.5 mA
